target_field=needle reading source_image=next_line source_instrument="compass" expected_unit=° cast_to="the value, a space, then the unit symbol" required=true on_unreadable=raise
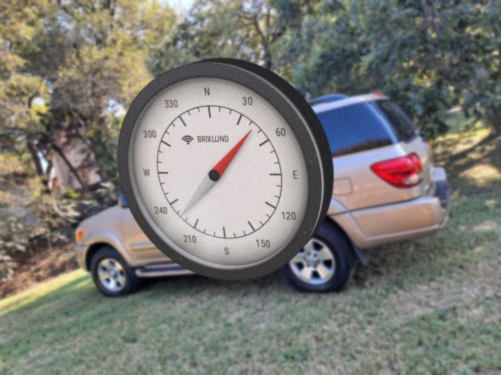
45 °
